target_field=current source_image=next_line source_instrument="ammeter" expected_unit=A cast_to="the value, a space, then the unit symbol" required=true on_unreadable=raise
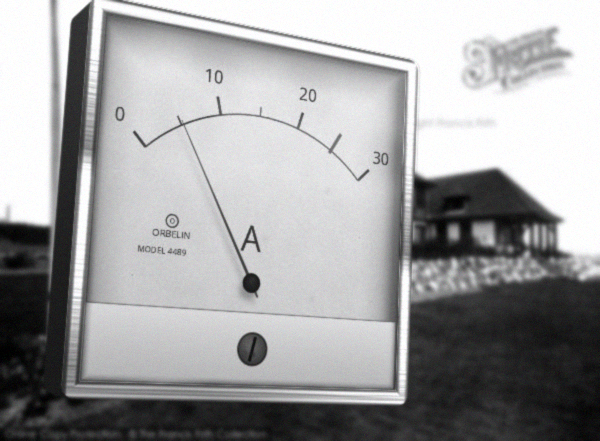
5 A
